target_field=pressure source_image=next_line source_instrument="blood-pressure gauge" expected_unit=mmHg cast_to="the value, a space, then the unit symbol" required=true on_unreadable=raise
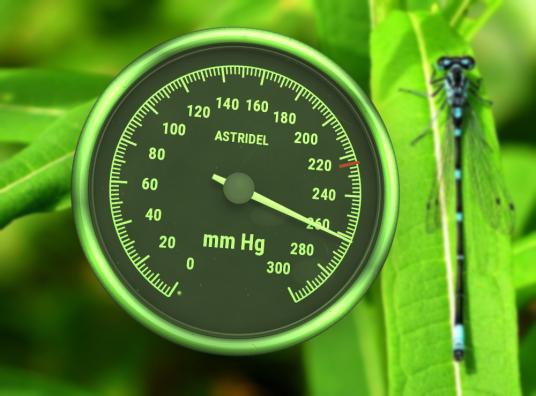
262 mmHg
